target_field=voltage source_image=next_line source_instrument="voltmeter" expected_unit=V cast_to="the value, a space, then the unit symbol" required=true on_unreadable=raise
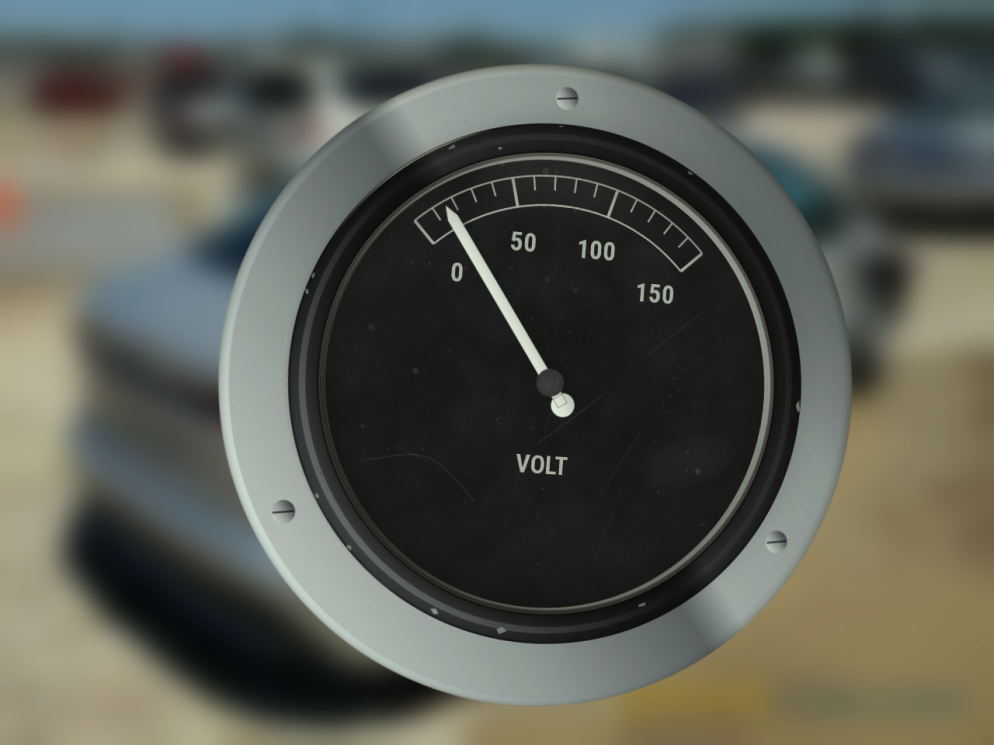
15 V
